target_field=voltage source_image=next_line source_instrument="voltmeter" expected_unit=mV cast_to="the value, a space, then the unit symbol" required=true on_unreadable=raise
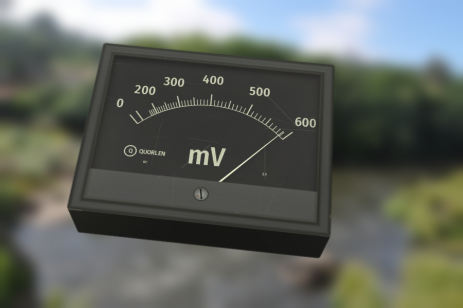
590 mV
